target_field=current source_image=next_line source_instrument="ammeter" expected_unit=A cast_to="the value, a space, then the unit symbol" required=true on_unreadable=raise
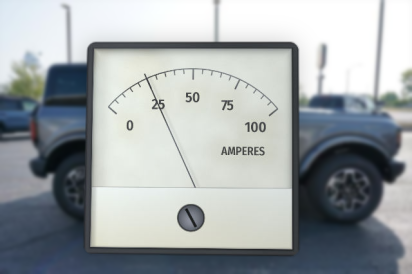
25 A
